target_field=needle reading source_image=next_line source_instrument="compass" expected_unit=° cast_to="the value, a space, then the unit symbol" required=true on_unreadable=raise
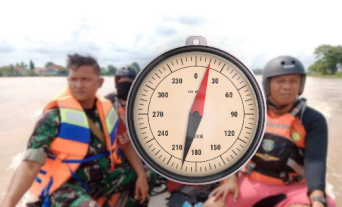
15 °
